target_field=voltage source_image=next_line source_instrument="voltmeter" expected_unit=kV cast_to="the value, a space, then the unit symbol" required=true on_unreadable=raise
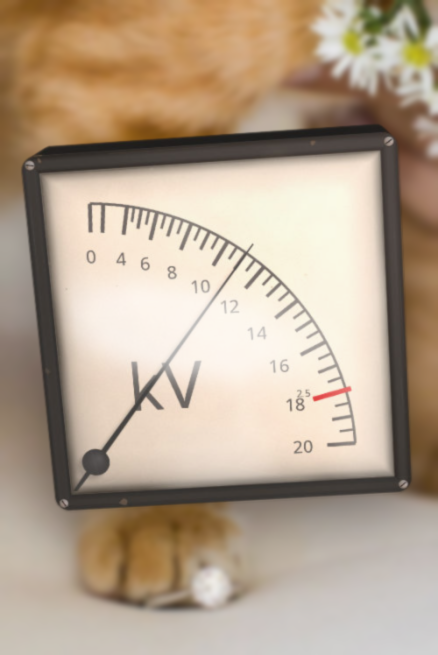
11 kV
